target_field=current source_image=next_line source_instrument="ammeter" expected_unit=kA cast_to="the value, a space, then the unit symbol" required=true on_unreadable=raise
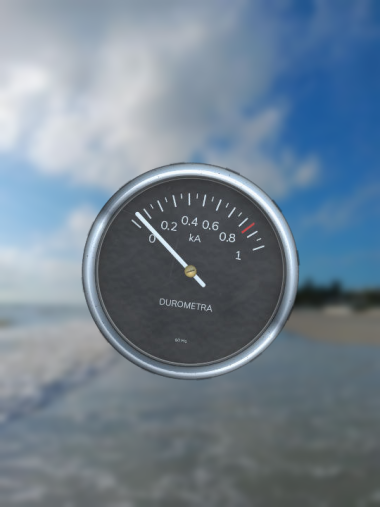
0.05 kA
